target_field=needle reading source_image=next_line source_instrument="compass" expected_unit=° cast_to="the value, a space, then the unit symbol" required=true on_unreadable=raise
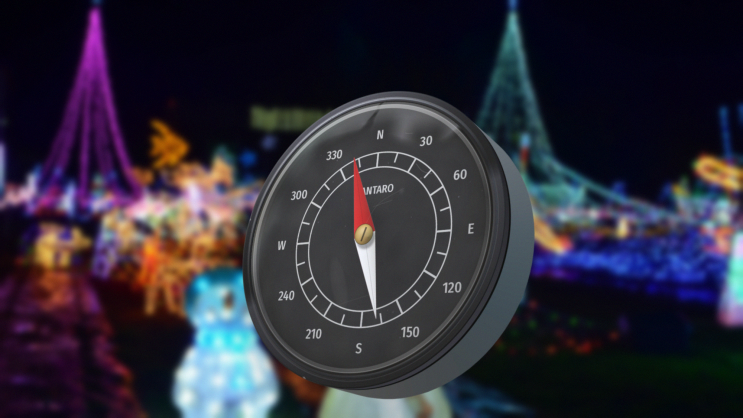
345 °
